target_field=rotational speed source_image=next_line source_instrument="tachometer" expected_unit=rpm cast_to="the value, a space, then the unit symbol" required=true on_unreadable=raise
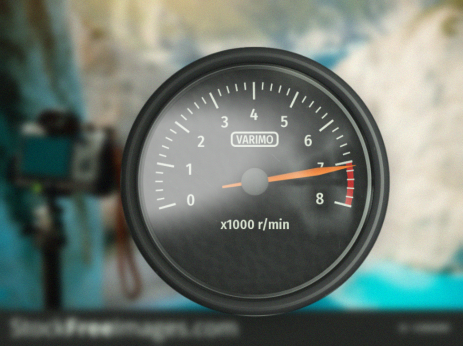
7100 rpm
